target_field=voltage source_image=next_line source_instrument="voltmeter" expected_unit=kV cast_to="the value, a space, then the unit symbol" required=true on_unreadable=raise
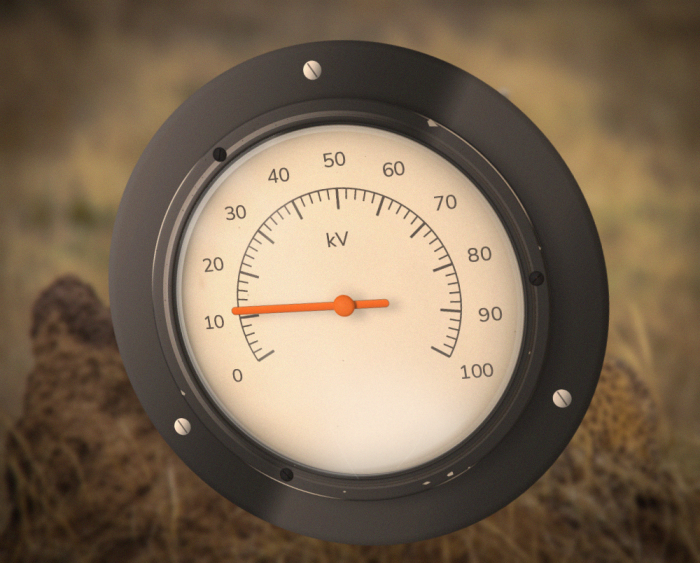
12 kV
